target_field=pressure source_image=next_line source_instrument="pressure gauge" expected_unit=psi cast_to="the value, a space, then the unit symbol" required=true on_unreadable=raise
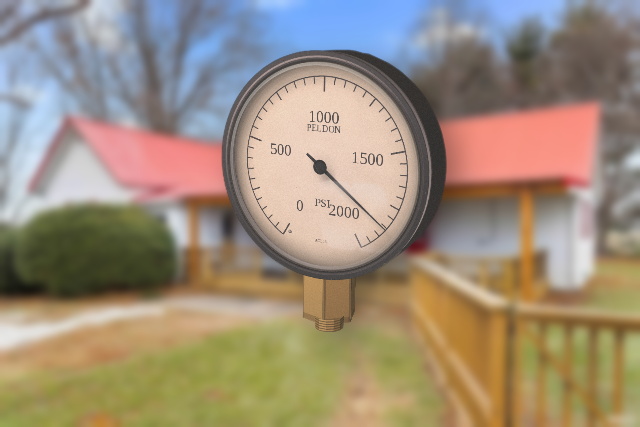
1850 psi
